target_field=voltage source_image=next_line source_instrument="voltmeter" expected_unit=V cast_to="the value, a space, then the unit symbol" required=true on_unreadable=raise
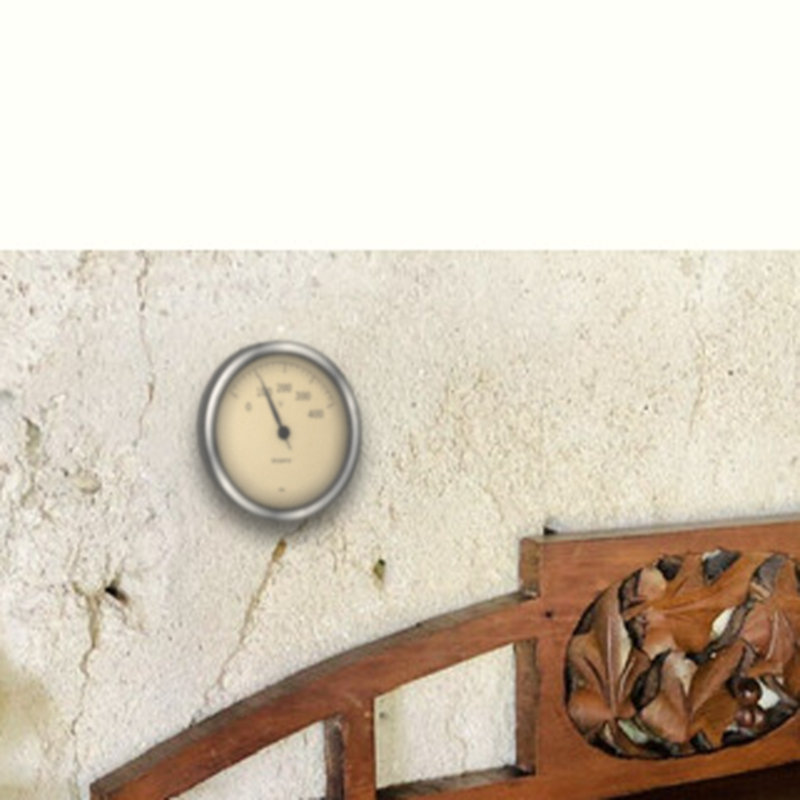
100 V
